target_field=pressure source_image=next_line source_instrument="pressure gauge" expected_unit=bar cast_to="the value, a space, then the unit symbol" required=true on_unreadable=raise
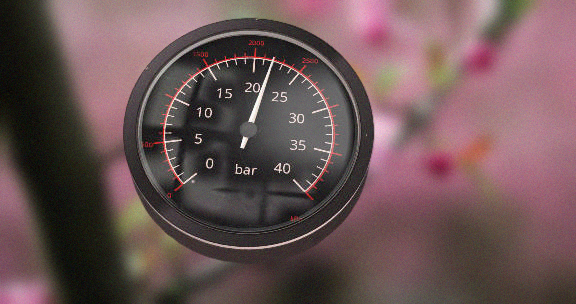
22 bar
